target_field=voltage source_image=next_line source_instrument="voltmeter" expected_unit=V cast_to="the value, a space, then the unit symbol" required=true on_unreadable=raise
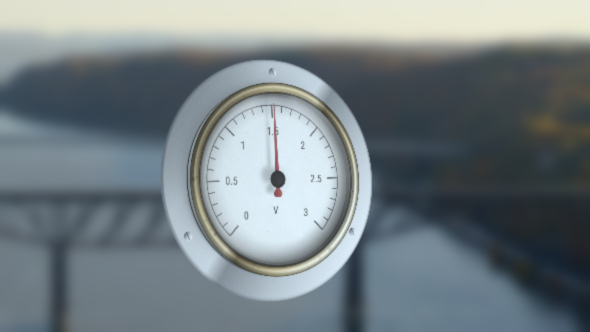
1.5 V
